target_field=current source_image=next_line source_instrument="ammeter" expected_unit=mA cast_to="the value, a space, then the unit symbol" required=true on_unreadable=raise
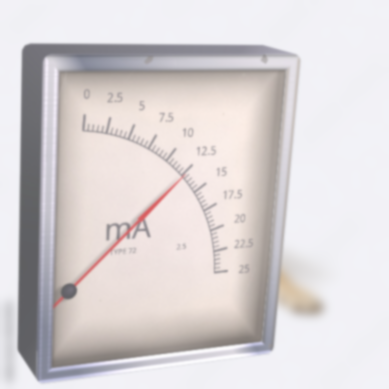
12.5 mA
